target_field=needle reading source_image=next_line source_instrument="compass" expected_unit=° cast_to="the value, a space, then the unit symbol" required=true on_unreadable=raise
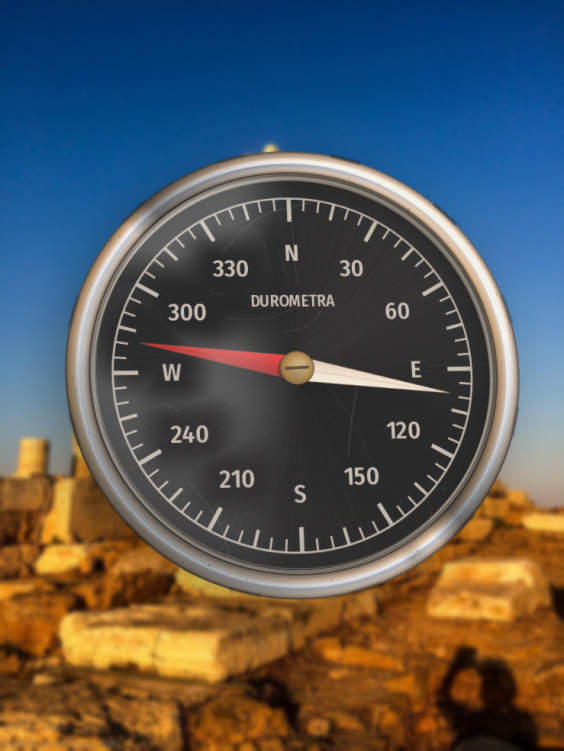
280 °
